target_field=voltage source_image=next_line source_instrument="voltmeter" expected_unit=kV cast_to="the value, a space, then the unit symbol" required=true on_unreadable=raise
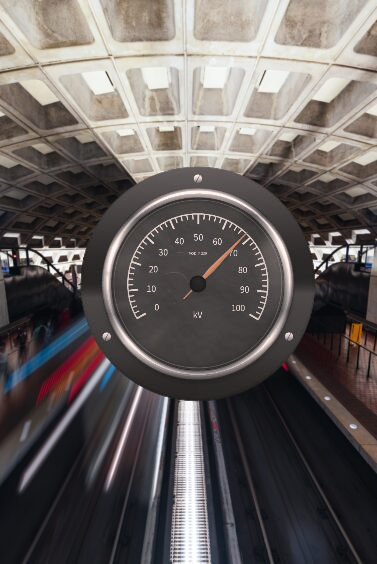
68 kV
